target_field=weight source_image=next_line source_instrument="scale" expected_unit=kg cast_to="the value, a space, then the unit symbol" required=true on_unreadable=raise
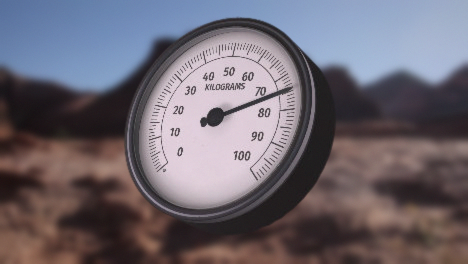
75 kg
